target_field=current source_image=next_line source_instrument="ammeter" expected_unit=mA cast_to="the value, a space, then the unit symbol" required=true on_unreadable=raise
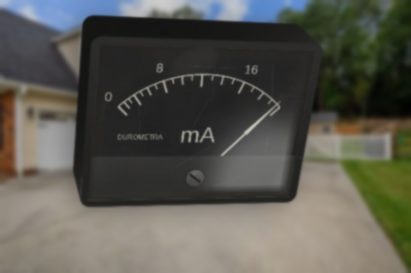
19.5 mA
